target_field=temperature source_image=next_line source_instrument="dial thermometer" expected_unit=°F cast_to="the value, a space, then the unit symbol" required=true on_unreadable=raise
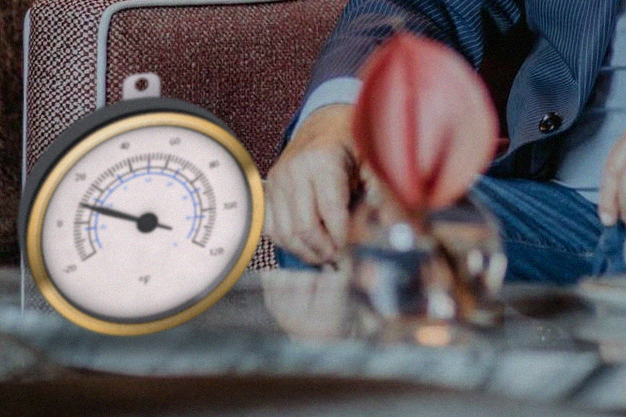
10 °F
